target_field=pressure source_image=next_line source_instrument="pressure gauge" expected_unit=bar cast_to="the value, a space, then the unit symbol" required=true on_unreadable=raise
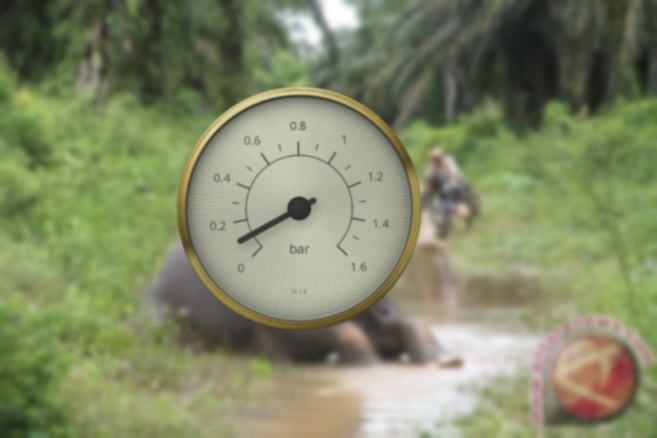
0.1 bar
